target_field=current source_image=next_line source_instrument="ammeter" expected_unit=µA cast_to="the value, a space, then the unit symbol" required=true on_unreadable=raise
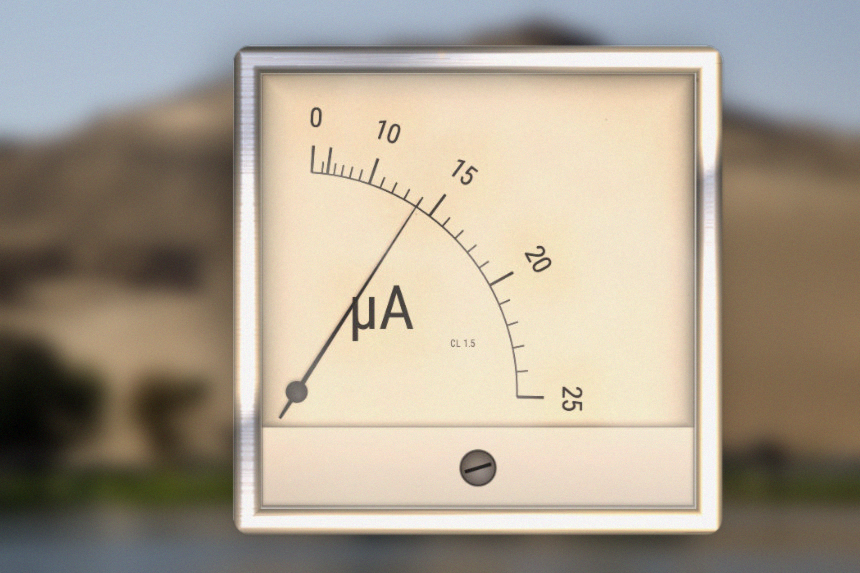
14 µA
